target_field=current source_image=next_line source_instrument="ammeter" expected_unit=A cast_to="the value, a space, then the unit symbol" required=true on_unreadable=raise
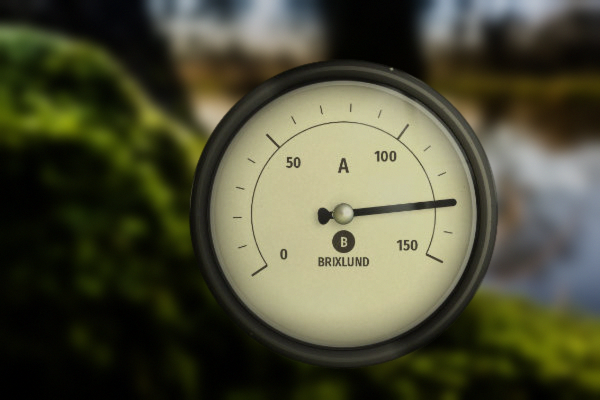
130 A
